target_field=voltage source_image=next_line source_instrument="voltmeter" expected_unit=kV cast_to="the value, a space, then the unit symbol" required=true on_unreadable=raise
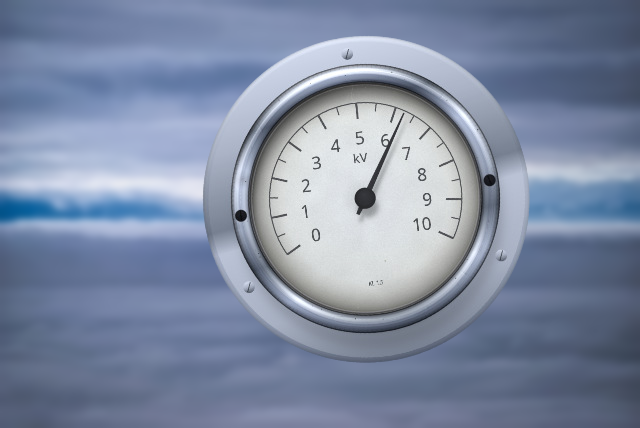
6.25 kV
